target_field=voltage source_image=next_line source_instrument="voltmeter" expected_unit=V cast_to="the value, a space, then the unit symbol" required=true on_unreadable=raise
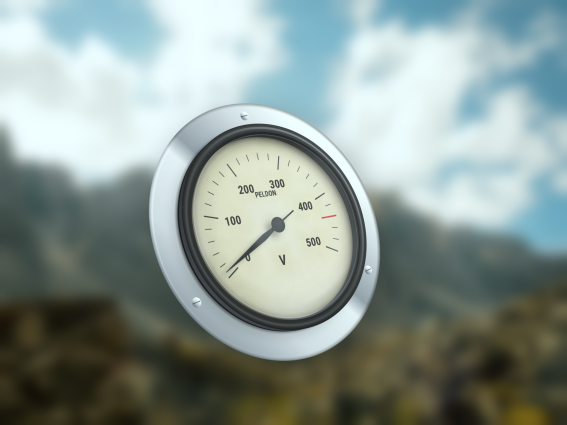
10 V
